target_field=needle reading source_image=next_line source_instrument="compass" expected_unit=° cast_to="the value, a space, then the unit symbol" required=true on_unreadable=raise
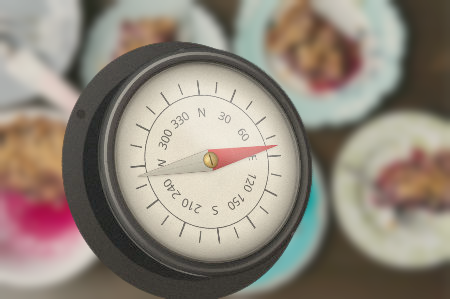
82.5 °
